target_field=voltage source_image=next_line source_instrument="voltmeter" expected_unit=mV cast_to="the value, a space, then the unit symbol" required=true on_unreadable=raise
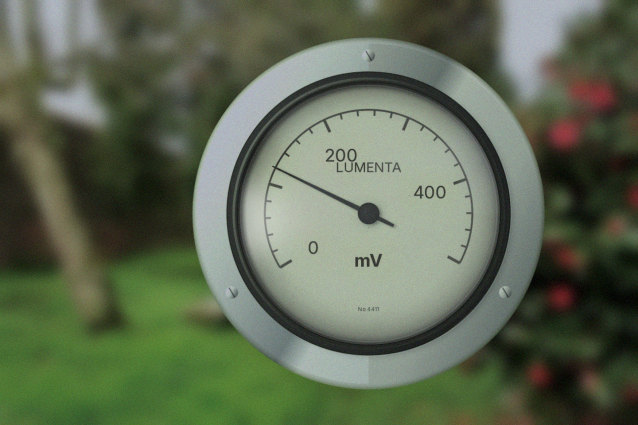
120 mV
